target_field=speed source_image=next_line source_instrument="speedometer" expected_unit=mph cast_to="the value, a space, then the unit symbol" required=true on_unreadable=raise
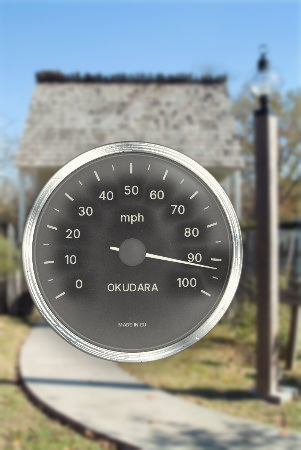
92.5 mph
